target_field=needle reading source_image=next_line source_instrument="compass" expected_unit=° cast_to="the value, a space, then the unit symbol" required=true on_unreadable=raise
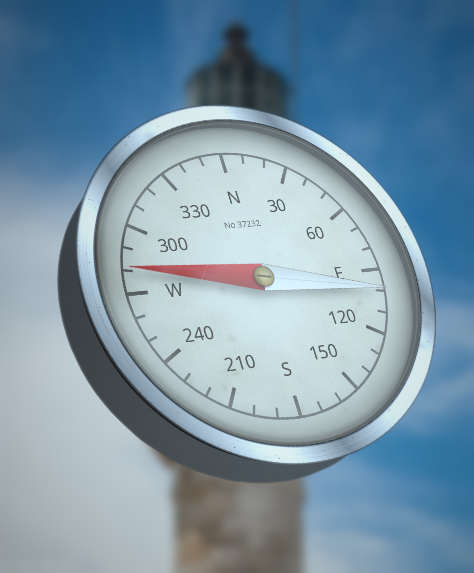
280 °
